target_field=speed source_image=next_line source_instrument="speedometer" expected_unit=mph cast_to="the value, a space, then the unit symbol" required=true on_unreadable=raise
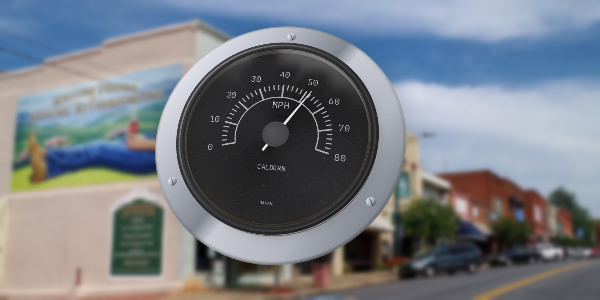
52 mph
